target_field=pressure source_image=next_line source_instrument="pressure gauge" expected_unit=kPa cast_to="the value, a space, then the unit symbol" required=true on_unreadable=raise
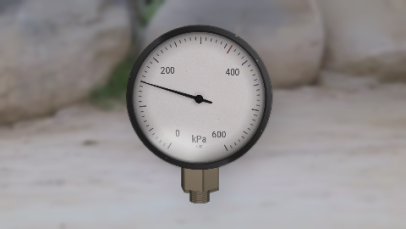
150 kPa
